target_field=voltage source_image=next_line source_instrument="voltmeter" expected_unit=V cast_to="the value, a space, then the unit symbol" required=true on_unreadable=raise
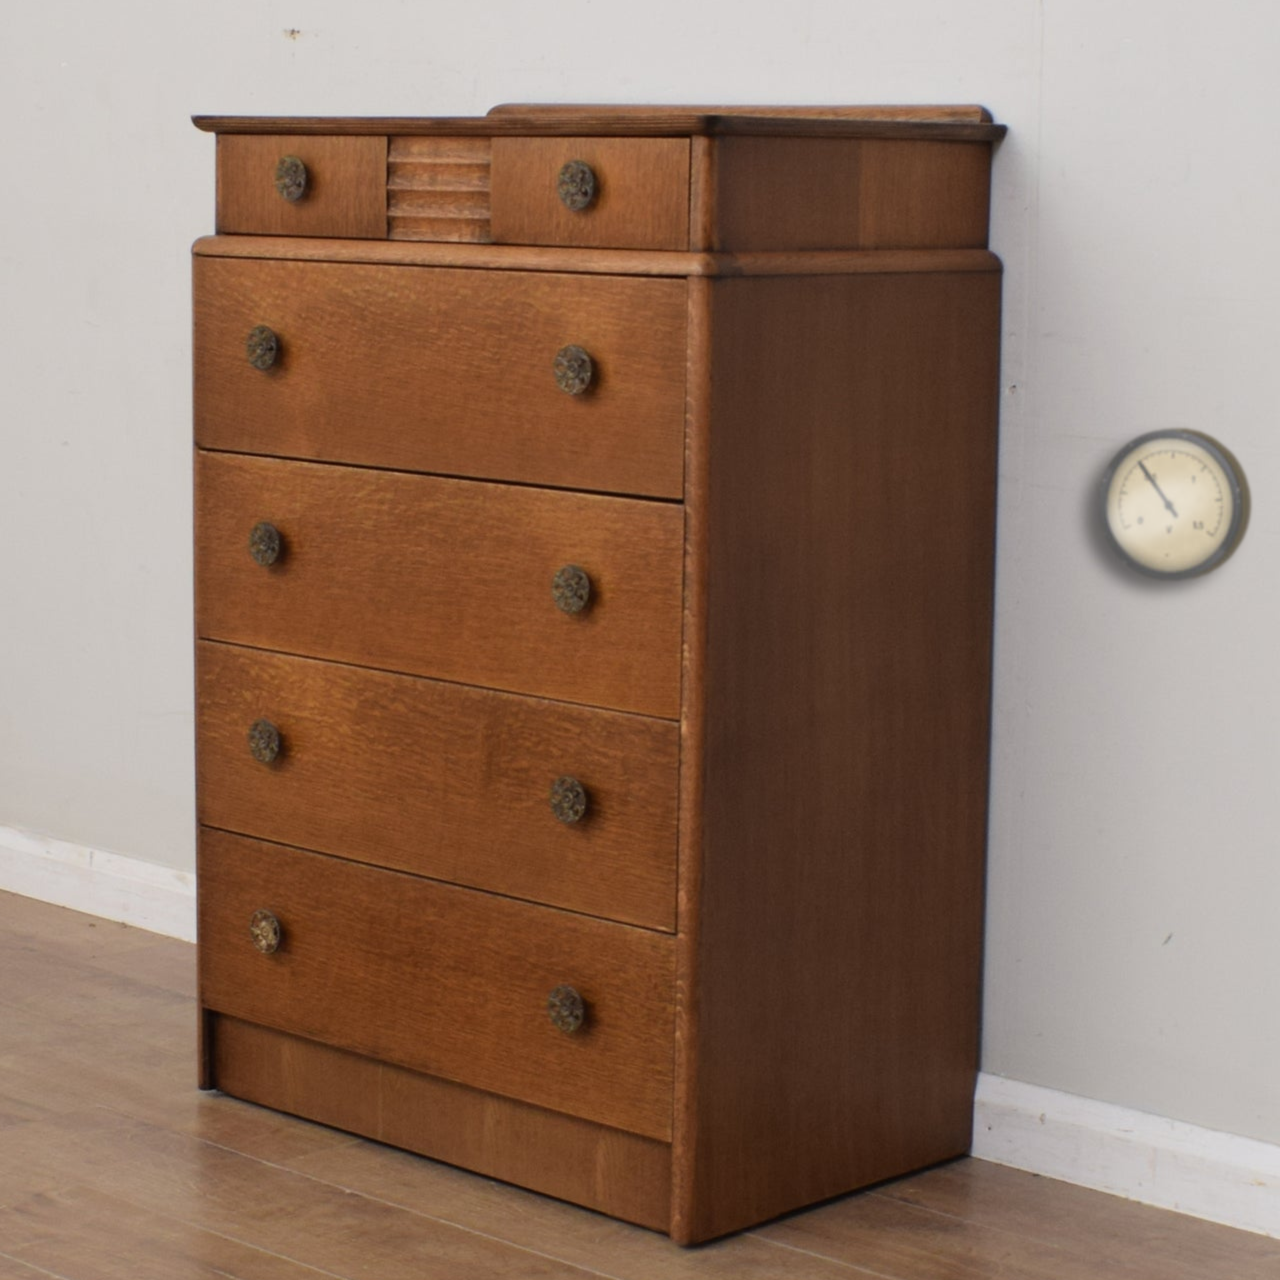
0.5 V
